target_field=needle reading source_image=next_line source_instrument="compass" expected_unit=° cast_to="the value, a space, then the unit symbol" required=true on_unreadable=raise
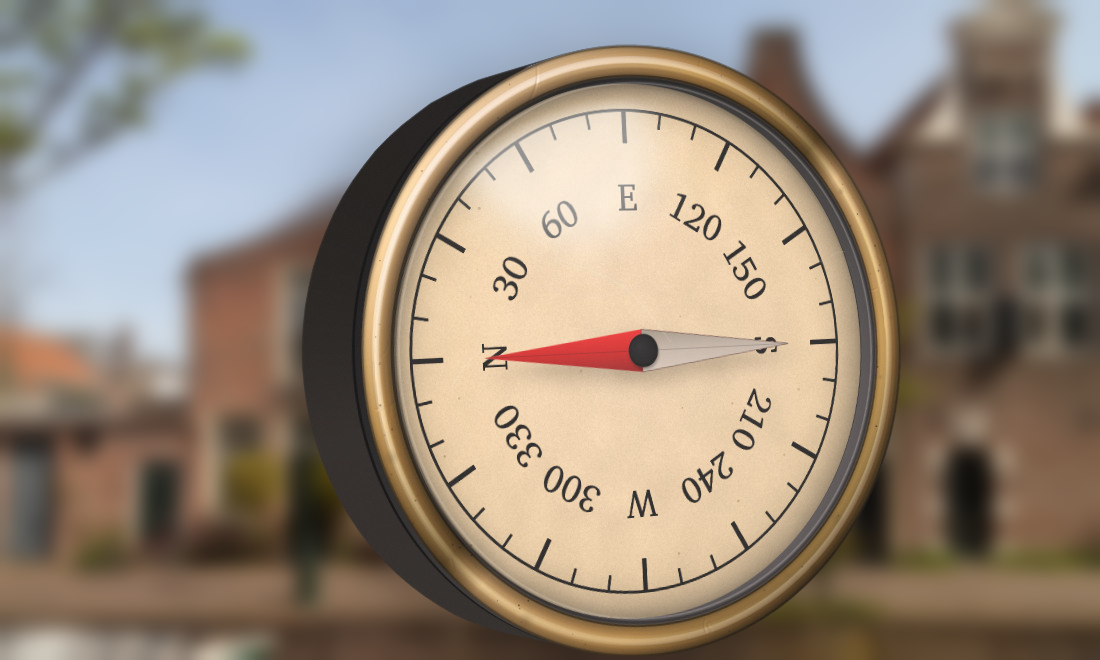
0 °
